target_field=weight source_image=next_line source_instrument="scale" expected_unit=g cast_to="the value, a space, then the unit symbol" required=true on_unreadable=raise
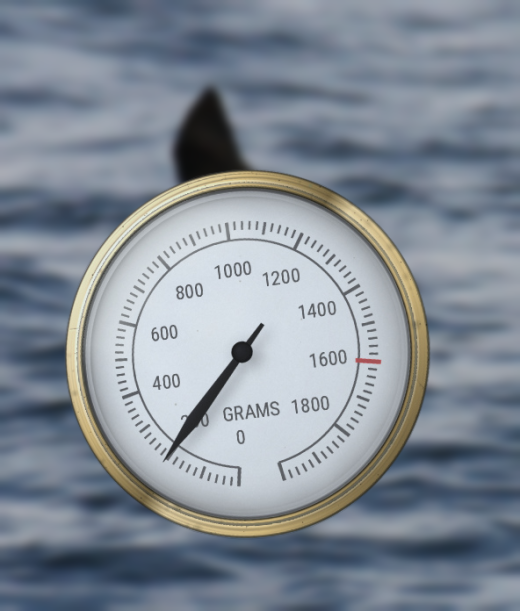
200 g
